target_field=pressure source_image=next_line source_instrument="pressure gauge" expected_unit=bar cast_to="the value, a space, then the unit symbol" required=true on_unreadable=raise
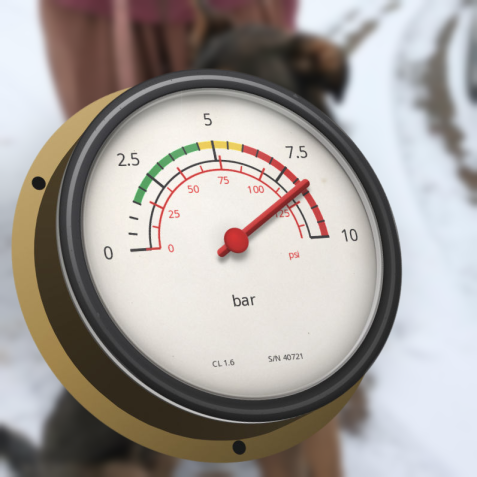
8.25 bar
